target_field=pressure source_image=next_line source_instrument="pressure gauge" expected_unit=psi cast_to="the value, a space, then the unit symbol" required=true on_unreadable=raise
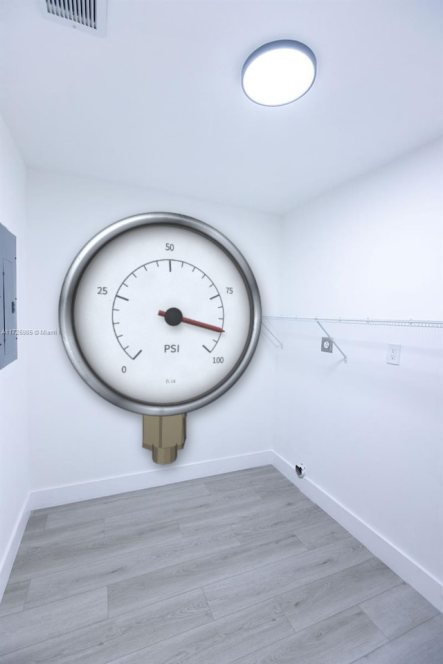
90 psi
